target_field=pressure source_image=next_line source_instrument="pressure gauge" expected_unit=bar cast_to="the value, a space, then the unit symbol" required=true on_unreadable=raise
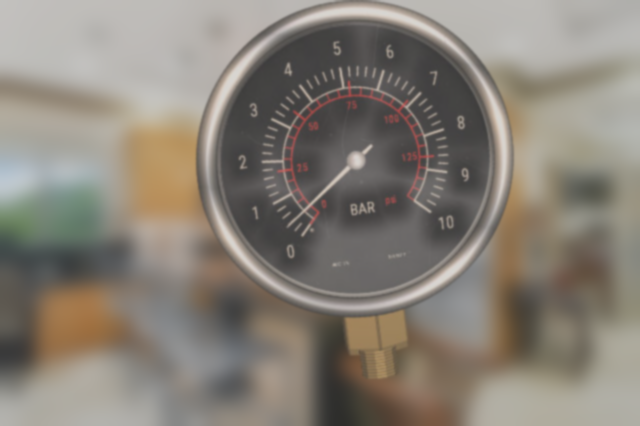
0.4 bar
